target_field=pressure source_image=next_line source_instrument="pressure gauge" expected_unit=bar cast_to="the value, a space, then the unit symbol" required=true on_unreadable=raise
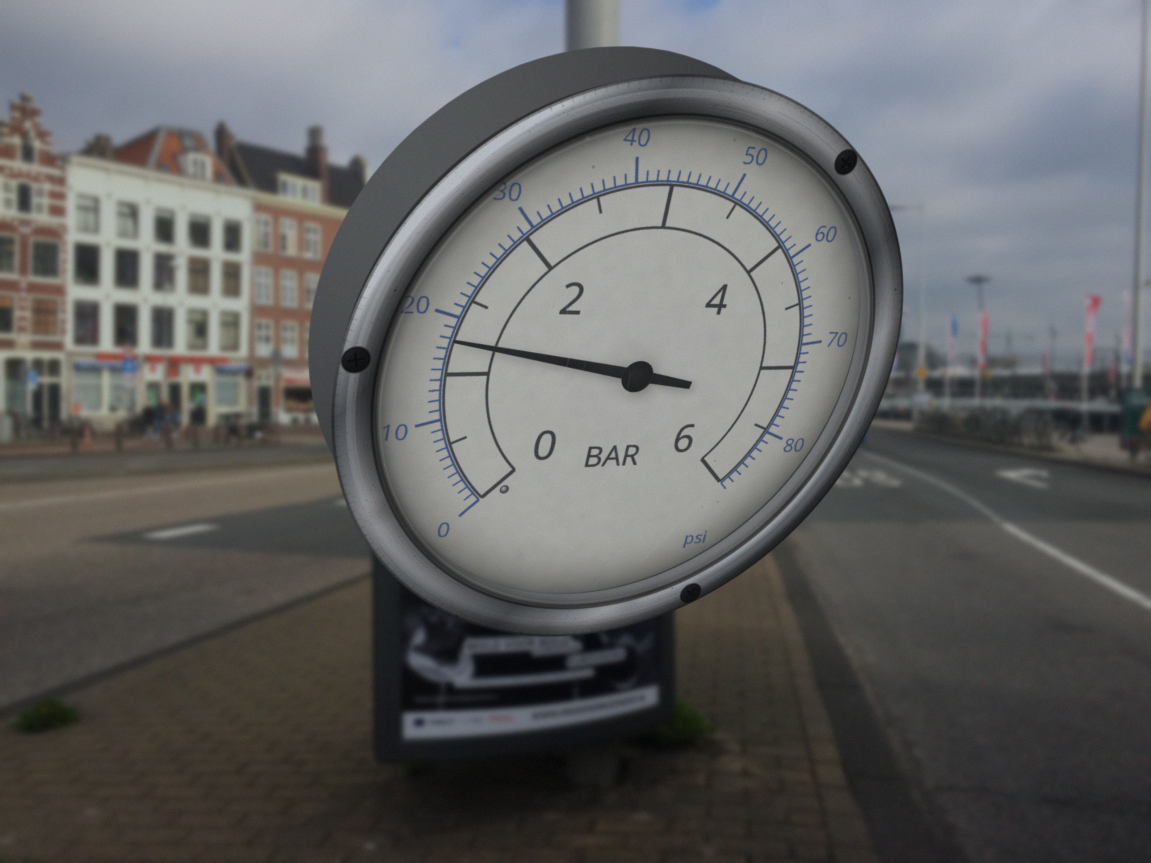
1.25 bar
